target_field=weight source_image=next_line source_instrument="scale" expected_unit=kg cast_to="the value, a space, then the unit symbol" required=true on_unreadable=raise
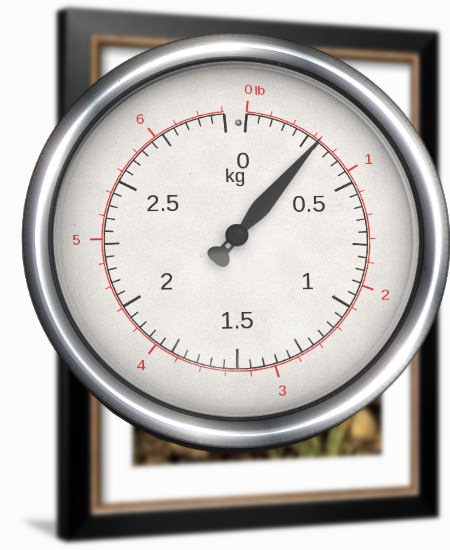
0.3 kg
